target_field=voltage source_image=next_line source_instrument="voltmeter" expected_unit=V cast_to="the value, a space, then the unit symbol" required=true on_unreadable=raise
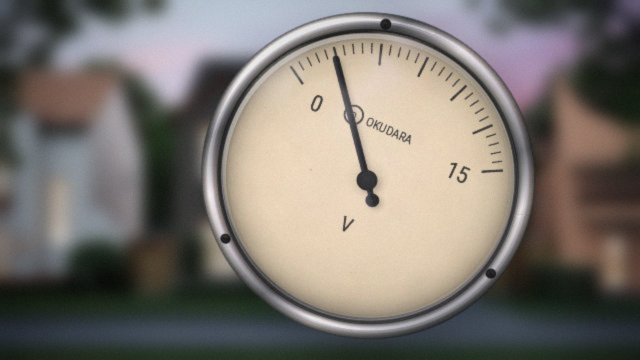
2.5 V
